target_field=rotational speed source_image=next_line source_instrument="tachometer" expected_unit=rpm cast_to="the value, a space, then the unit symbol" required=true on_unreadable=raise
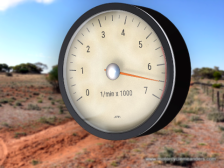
6500 rpm
